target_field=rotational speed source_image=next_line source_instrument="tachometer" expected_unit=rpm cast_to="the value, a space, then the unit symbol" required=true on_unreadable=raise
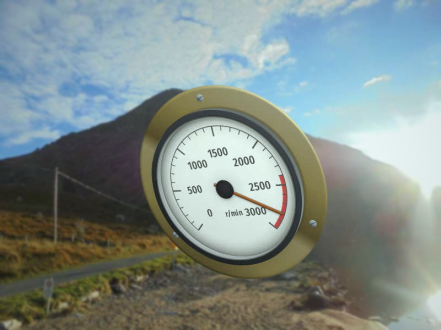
2800 rpm
